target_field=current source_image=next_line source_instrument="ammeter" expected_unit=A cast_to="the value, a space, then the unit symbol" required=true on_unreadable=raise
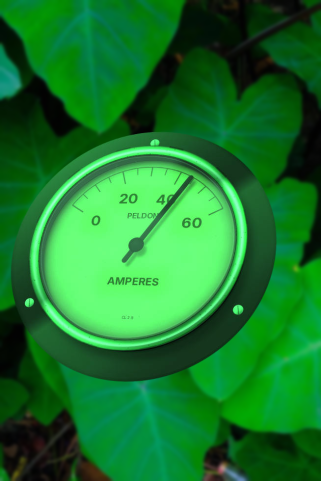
45 A
